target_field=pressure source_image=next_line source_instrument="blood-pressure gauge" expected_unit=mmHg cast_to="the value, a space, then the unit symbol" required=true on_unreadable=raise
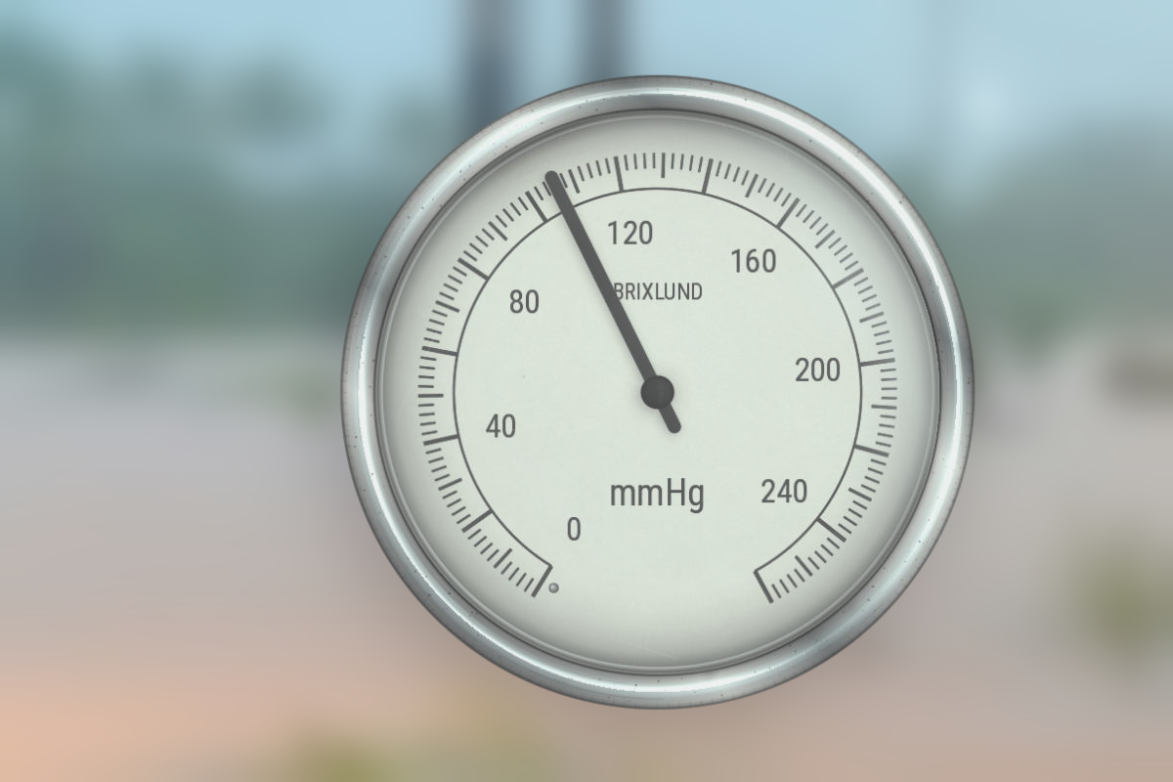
106 mmHg
